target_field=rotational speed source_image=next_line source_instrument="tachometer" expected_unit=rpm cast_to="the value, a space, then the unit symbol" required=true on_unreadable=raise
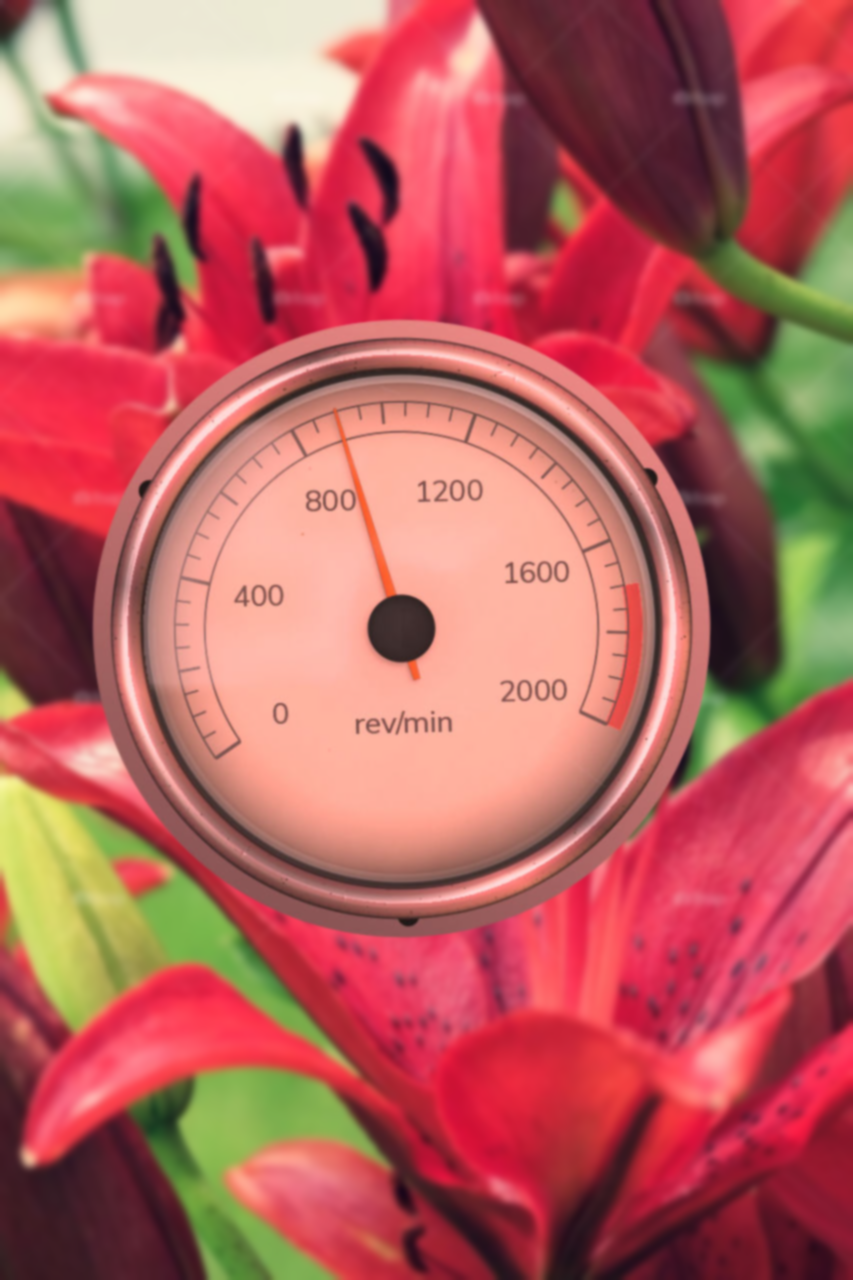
900 rpm
